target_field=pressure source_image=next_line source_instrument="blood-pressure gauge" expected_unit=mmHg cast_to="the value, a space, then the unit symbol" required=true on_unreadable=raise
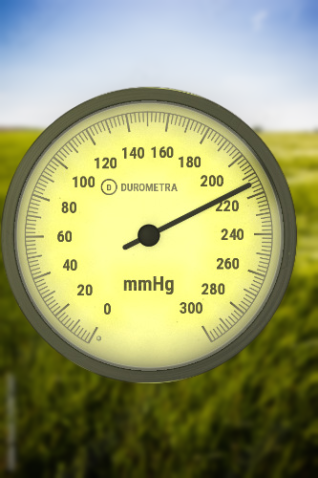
214 mmHg
